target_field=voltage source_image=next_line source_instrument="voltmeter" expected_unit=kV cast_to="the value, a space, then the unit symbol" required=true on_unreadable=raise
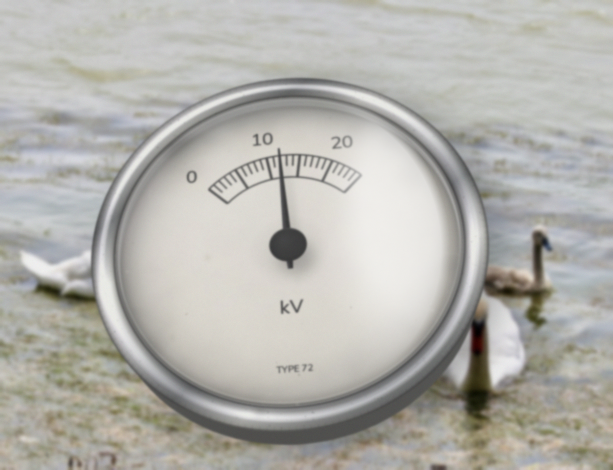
12 kV
